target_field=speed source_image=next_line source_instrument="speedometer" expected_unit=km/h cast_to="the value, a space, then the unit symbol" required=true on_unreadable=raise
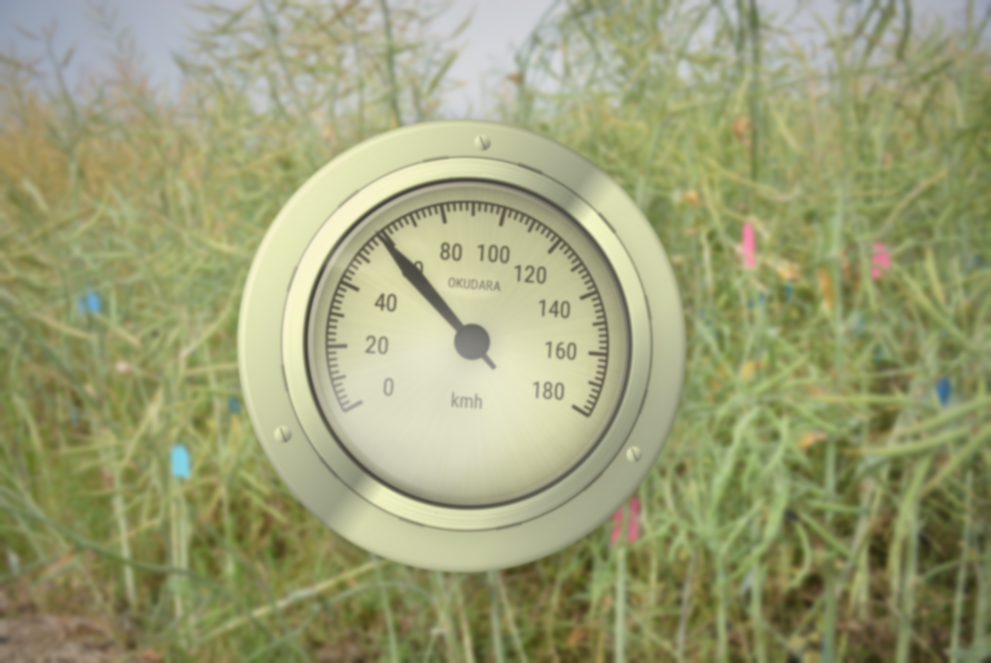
58 km/h
